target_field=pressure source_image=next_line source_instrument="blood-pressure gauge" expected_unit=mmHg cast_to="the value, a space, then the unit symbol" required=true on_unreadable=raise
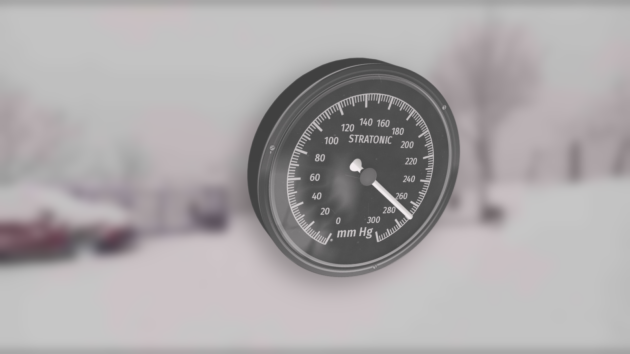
270 mmHg
